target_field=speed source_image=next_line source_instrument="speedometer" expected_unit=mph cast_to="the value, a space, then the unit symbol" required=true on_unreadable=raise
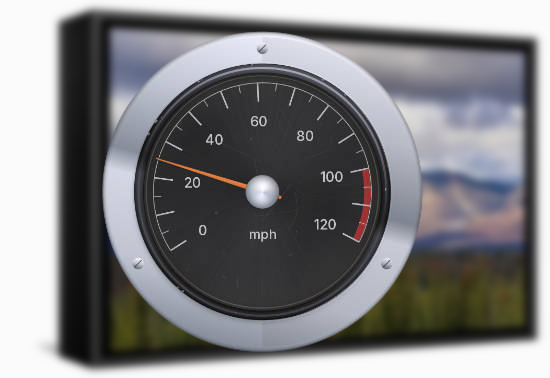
25 mph
